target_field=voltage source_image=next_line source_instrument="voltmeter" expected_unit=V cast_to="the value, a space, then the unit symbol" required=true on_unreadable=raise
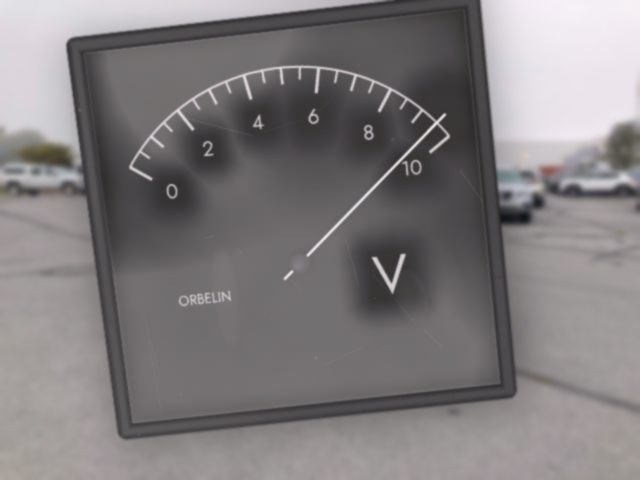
9.5 V
